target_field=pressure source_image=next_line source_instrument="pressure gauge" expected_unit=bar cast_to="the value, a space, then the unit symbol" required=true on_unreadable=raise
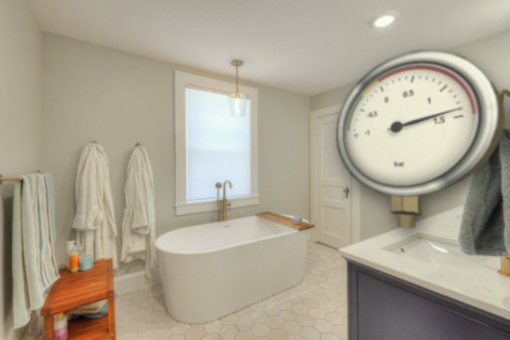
1.4 bar
